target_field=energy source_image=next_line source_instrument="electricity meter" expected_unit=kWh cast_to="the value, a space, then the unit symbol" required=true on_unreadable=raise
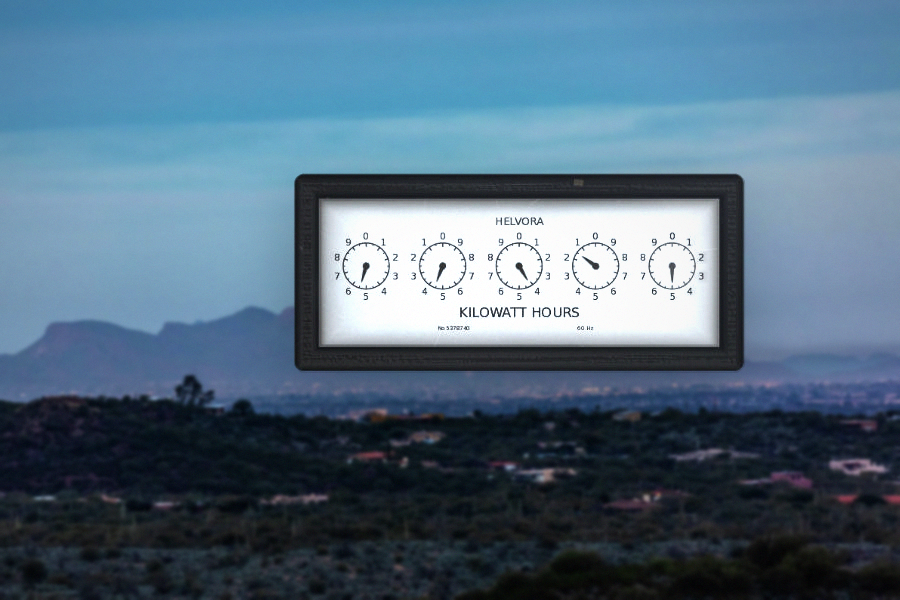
54415 kWh
